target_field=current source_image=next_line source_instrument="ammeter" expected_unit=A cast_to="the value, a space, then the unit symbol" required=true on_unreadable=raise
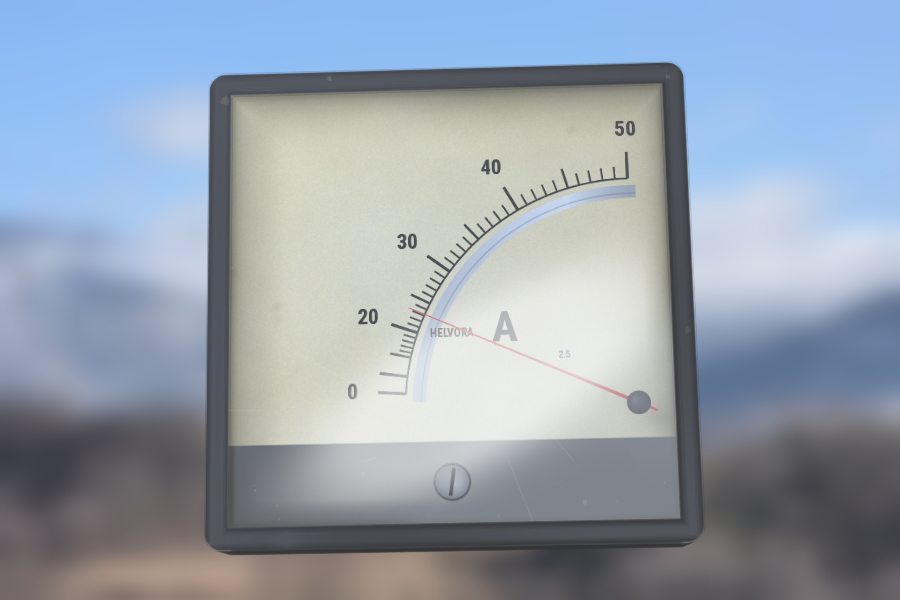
23 A
